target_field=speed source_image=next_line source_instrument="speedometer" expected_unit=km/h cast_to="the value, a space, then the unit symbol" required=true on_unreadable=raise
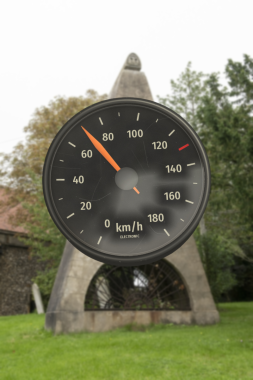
70 km/h
